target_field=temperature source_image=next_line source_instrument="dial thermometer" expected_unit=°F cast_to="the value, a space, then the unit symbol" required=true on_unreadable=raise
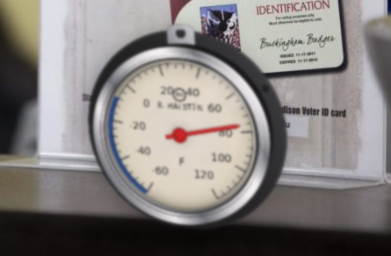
76 °F
